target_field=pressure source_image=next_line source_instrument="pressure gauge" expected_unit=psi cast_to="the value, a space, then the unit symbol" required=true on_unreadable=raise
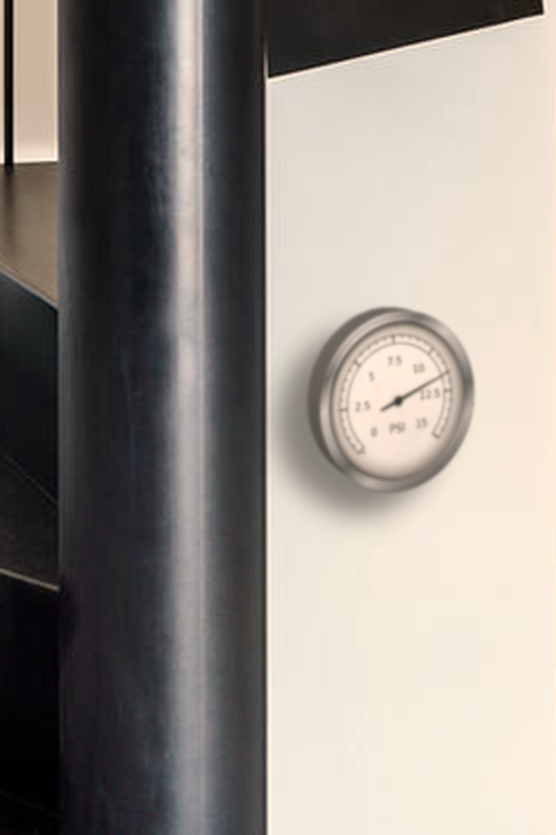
11.5 psi
